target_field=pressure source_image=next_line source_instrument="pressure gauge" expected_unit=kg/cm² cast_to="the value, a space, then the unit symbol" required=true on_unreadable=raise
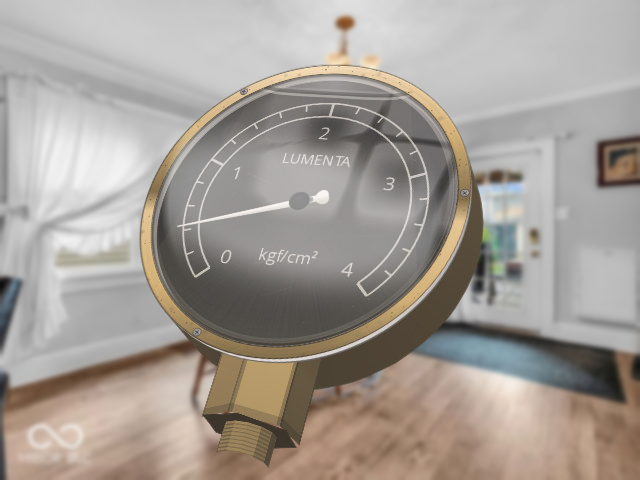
0.4 kg/cm²
